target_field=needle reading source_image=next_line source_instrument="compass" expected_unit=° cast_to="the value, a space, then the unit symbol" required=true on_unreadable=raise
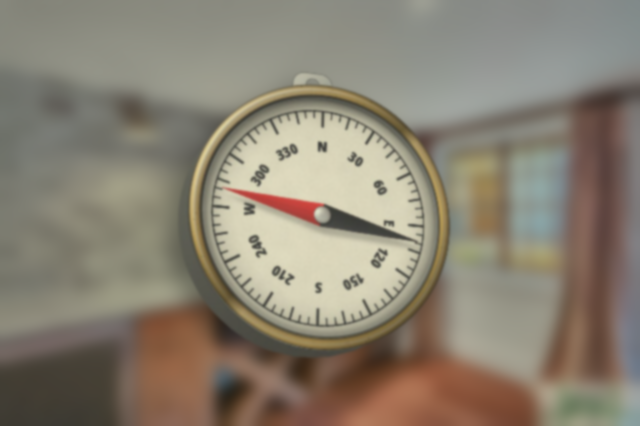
280 °
